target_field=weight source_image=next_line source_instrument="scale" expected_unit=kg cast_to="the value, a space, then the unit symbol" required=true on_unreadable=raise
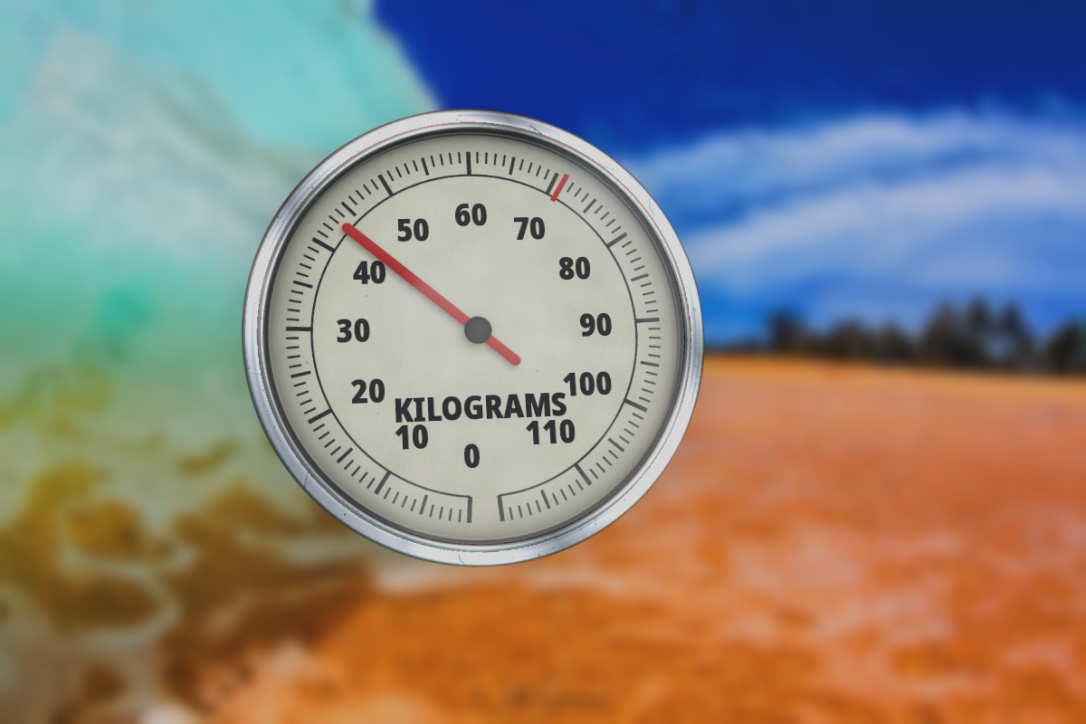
43 kg
